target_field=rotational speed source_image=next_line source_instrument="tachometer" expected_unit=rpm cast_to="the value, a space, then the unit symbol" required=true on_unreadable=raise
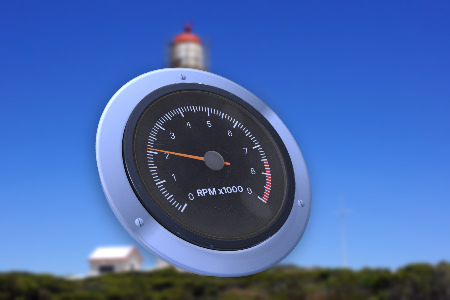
2000 rpm
